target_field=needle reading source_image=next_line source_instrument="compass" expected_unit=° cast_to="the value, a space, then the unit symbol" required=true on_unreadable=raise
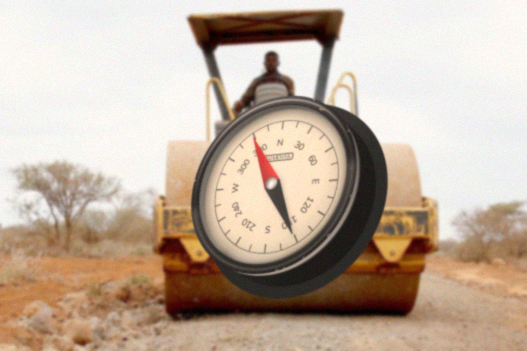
330 °
